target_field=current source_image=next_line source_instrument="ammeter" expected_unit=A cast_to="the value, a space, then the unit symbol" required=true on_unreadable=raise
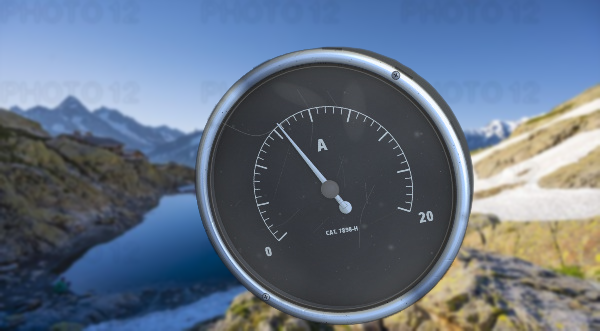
8 A
